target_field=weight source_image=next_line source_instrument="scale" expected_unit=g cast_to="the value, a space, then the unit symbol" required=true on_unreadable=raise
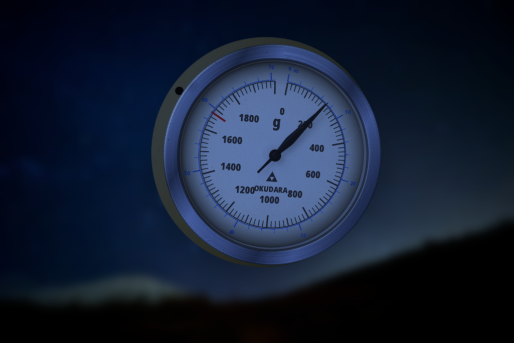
200 g
